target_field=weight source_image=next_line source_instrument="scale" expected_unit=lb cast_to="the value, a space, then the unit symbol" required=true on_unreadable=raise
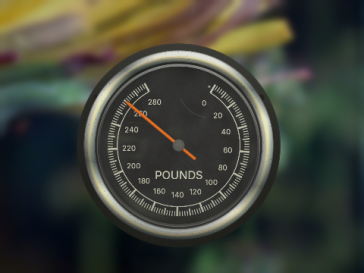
260 lb
